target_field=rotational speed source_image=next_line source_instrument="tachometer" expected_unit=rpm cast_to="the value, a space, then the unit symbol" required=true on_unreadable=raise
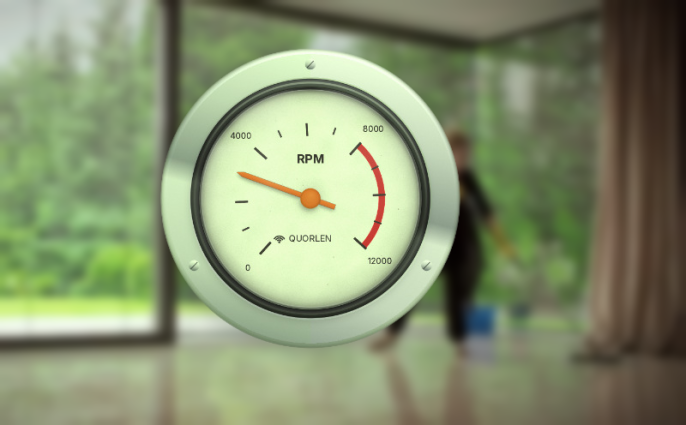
3000 rpm
